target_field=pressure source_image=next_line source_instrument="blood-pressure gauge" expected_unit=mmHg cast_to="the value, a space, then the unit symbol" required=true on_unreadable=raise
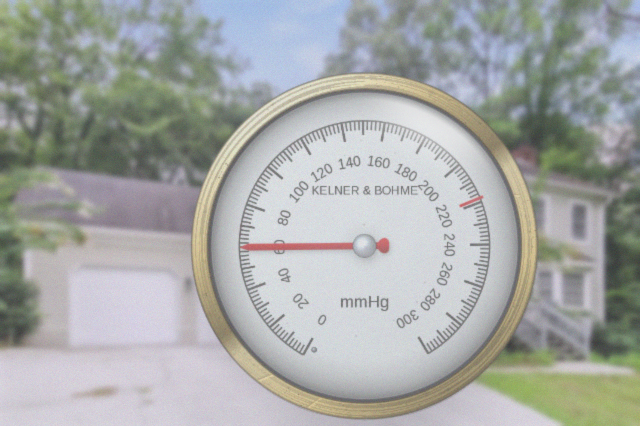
60 mmHg
